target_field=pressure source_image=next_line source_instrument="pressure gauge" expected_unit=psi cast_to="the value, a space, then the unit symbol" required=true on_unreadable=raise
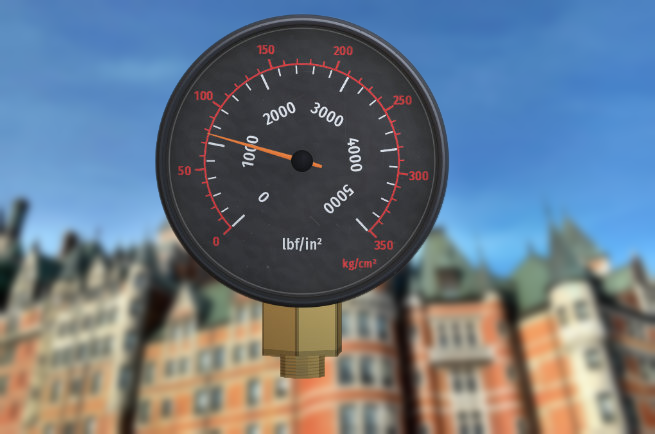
1100 psi
